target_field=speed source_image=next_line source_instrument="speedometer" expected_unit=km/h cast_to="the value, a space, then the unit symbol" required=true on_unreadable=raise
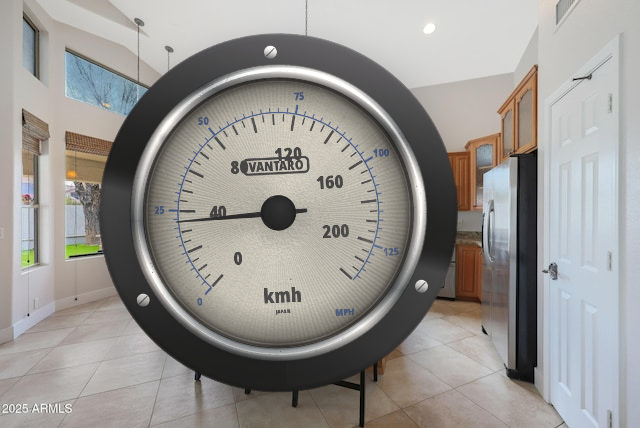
35 km/h
